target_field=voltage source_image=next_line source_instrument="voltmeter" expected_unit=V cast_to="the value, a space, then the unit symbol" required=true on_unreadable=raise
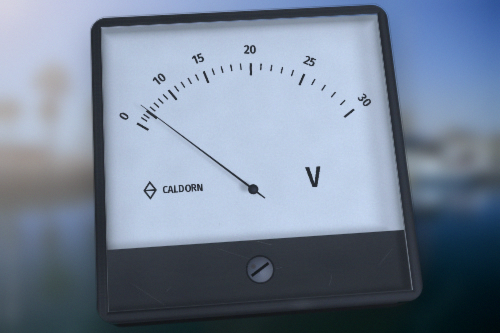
5 V
